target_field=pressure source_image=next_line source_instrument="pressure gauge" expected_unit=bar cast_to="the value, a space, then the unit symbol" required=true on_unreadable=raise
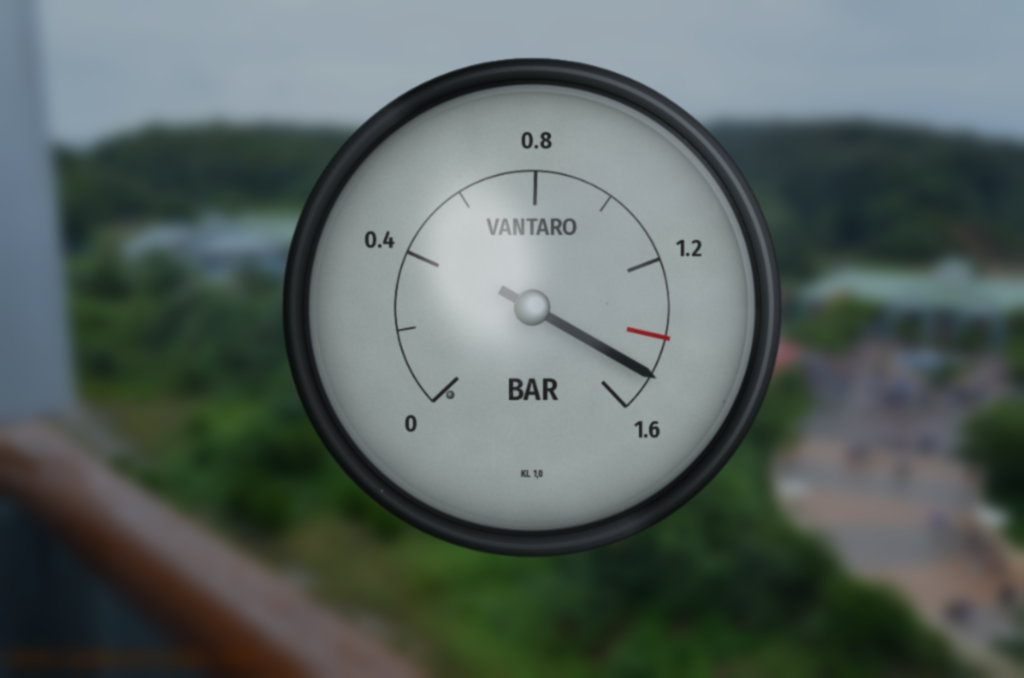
1.5 bar
